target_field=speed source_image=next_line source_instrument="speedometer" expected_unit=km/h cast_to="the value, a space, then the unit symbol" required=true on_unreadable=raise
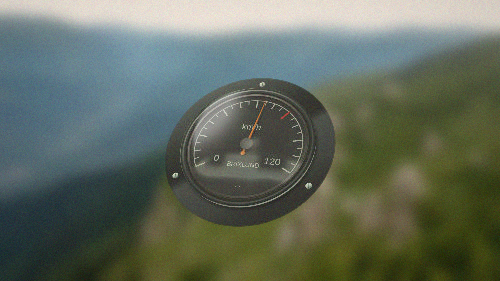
65 km/h
